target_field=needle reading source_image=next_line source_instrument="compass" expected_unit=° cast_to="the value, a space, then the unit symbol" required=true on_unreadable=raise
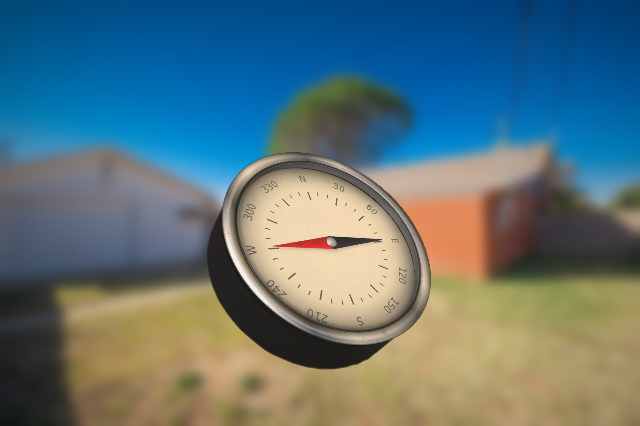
270 °
